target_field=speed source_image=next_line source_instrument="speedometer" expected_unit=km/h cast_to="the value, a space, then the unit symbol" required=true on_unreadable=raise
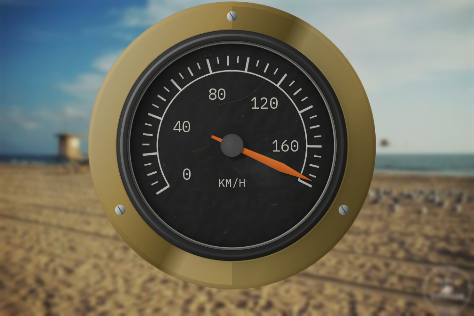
177.5 km/h
